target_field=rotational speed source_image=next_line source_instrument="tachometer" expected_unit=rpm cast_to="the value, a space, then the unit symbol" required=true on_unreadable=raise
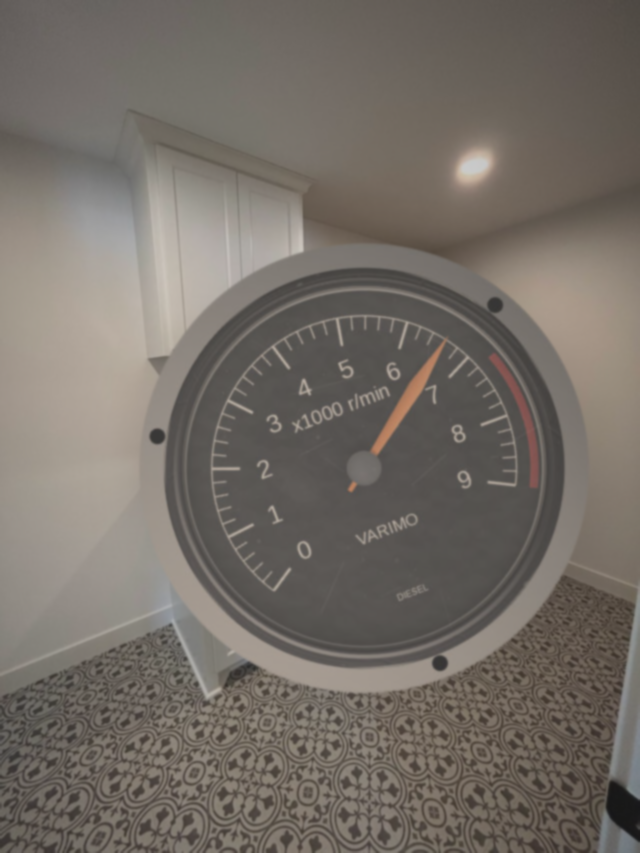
6600 rpm
